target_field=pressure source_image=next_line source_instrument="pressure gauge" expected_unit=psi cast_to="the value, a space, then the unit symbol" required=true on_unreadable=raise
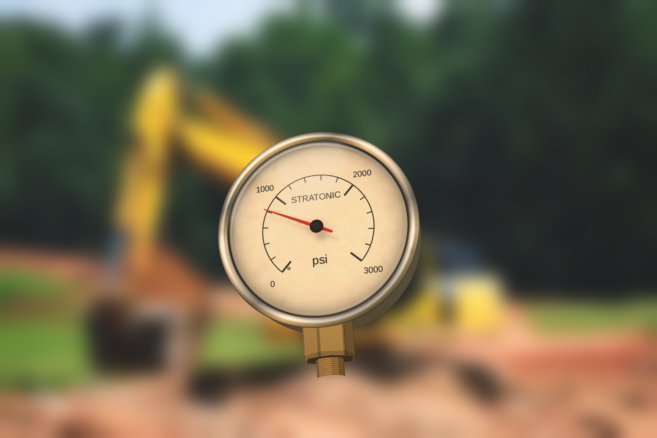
800 psi
